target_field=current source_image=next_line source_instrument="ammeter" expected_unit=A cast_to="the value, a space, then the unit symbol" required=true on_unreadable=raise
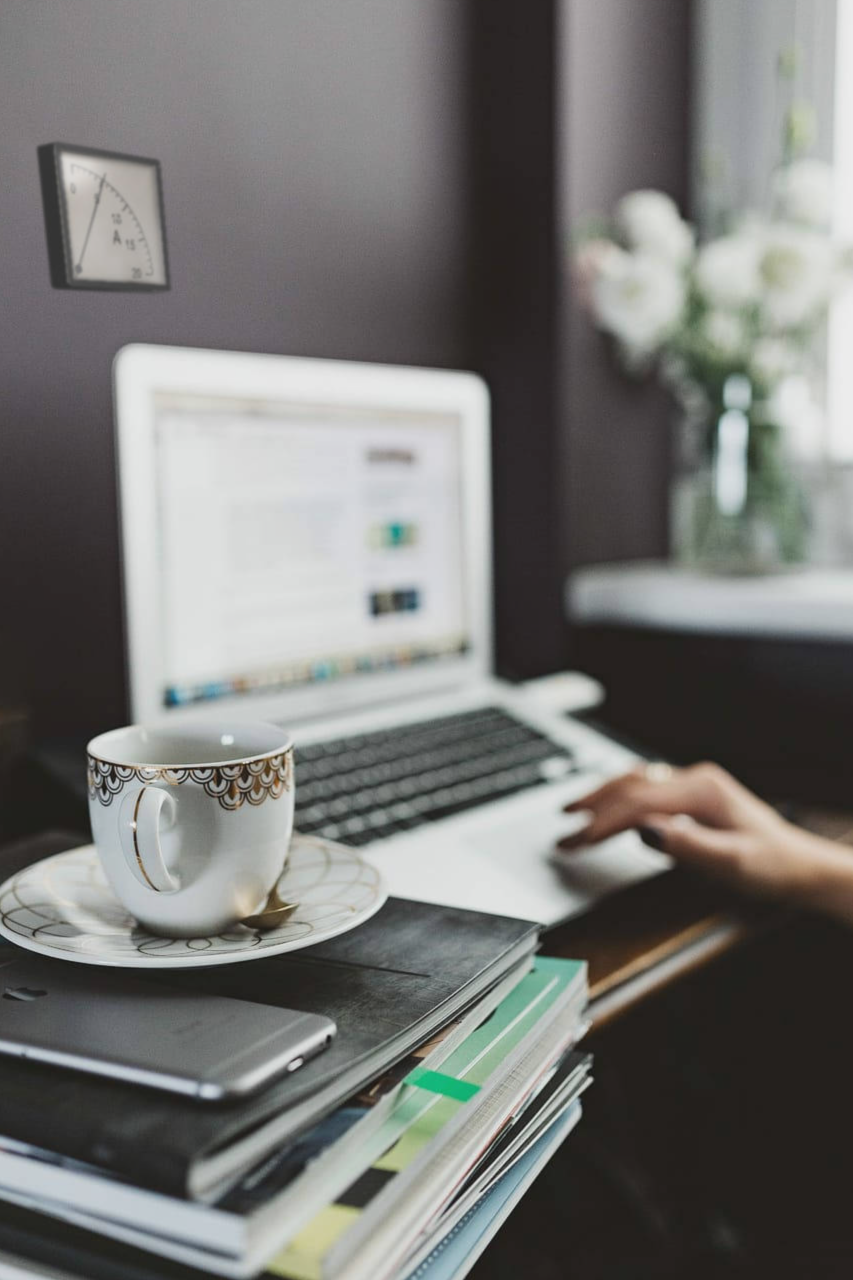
5 A
